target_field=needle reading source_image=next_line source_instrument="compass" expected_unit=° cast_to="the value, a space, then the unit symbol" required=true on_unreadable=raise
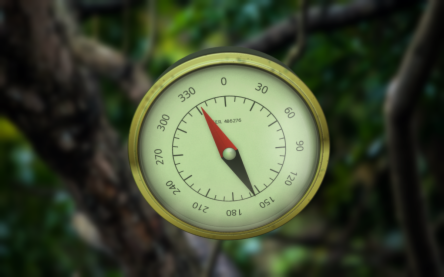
335 °
